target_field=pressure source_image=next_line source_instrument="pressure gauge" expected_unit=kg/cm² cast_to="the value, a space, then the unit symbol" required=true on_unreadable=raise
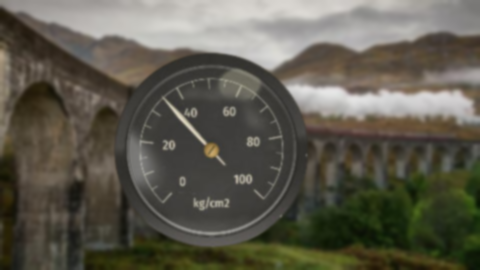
35 kg/cm²
